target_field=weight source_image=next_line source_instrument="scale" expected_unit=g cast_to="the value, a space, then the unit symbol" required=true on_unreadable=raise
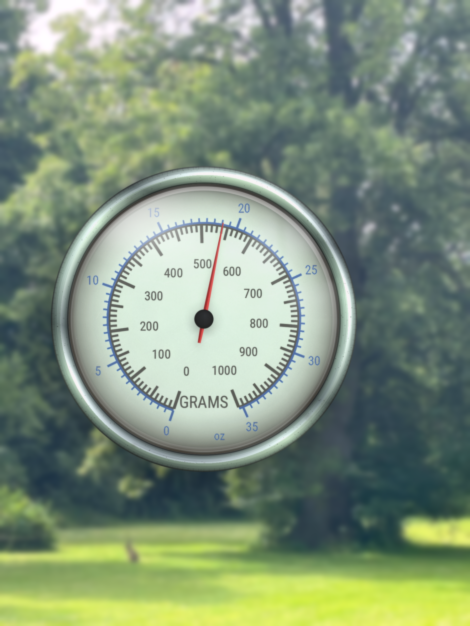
540 g
